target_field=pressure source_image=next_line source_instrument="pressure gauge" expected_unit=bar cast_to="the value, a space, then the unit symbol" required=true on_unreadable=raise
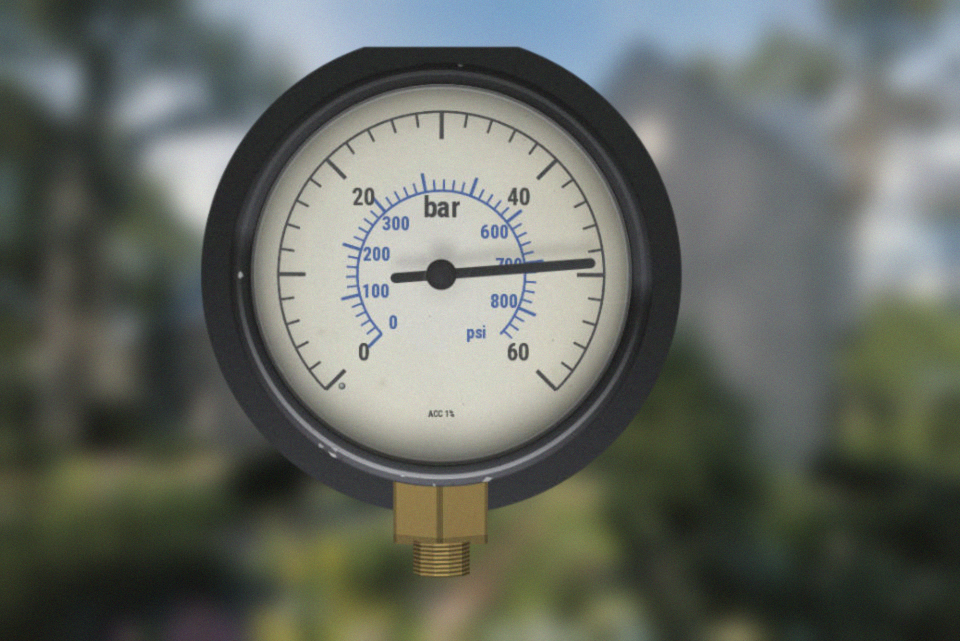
49 bar
